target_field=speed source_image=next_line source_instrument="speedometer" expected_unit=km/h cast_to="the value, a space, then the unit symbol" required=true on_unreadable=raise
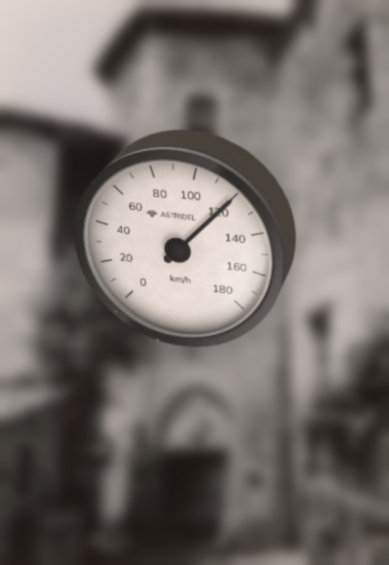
120 km/h
